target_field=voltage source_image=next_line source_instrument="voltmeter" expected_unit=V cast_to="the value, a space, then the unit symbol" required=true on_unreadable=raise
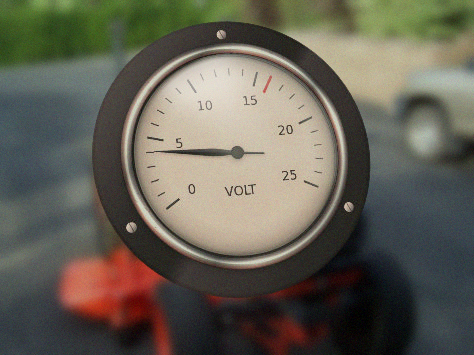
4 V
